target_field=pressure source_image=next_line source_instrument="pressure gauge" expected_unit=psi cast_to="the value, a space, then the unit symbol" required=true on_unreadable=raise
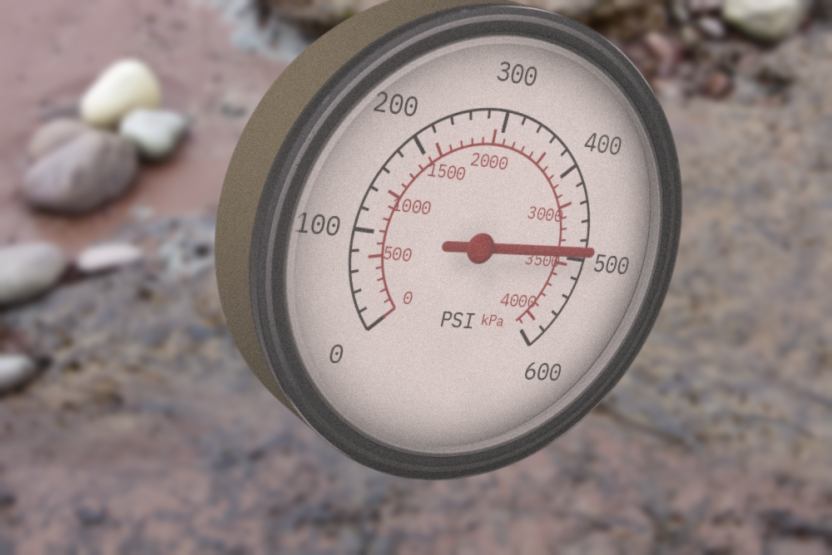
490 psi
